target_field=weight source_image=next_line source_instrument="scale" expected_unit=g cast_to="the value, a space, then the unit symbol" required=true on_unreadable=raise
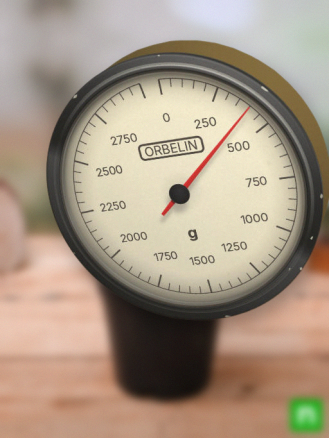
400 g
